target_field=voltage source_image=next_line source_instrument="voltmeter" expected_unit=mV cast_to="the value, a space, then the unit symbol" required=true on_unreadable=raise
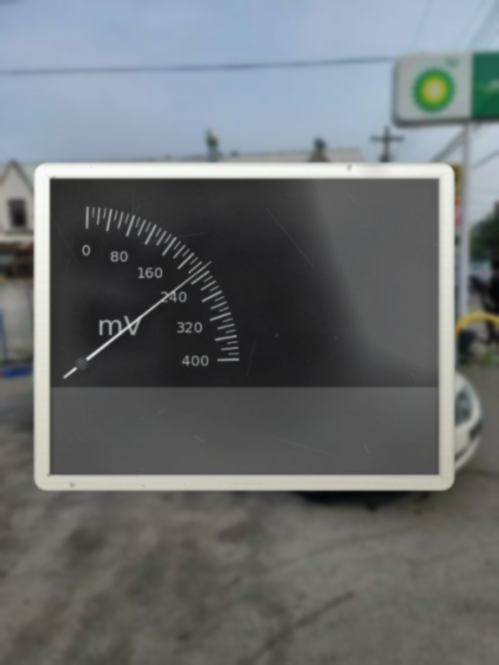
230 mV
